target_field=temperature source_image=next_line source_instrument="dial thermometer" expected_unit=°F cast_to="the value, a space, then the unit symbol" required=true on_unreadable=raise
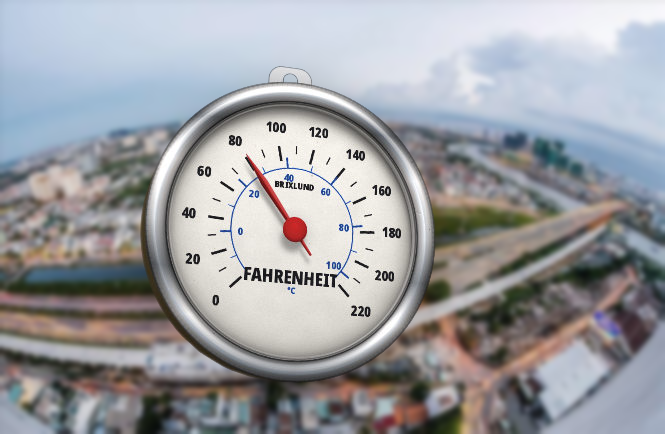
80 °F
